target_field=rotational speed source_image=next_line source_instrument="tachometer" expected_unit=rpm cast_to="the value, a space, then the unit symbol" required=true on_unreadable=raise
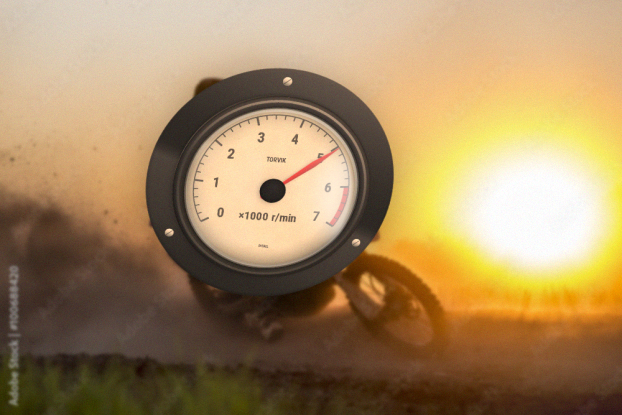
5000 rpm
